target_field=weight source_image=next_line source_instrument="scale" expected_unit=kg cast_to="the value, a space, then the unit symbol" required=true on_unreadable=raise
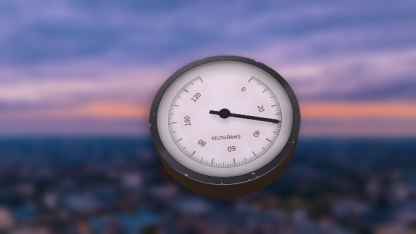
30 kg
